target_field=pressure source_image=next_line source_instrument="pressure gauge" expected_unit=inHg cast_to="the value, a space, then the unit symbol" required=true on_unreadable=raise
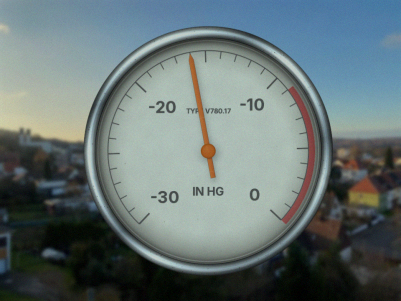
-16 inHg
